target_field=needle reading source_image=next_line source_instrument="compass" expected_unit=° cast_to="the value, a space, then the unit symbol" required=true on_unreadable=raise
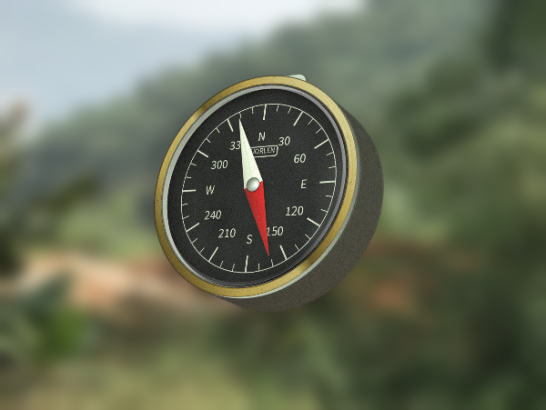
160 °
